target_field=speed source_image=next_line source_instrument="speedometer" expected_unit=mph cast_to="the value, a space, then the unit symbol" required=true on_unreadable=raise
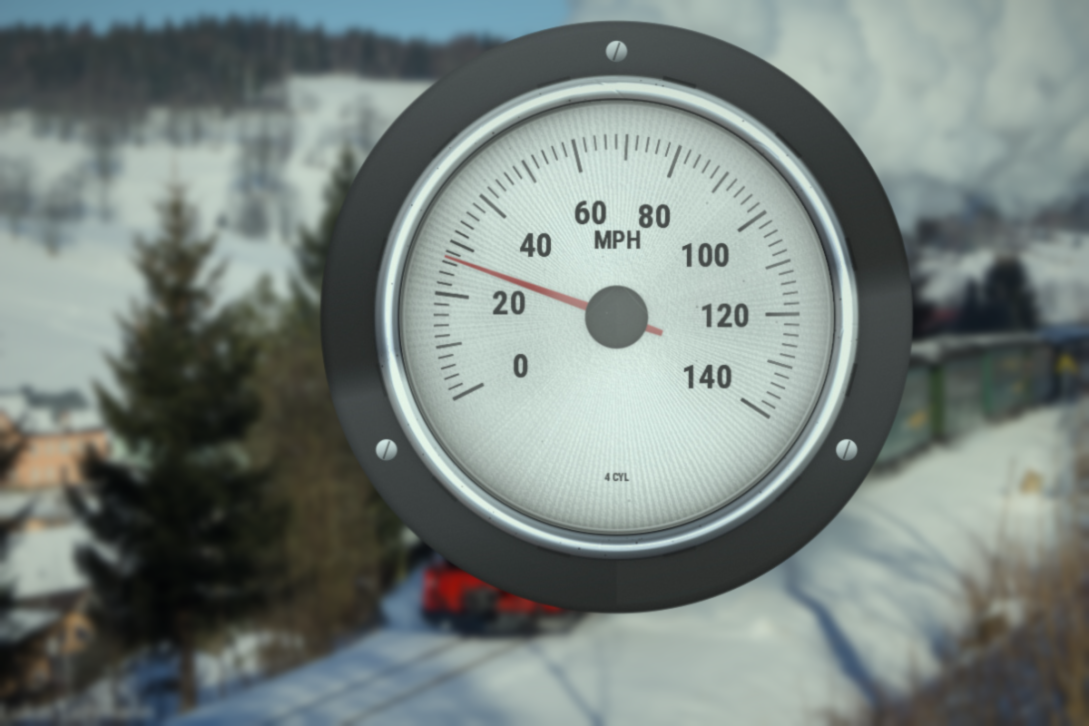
27 mph
